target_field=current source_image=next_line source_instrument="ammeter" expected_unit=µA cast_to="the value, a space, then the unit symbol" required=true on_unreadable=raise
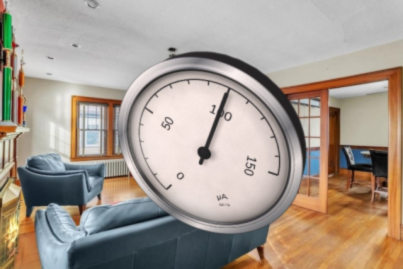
100 µA
